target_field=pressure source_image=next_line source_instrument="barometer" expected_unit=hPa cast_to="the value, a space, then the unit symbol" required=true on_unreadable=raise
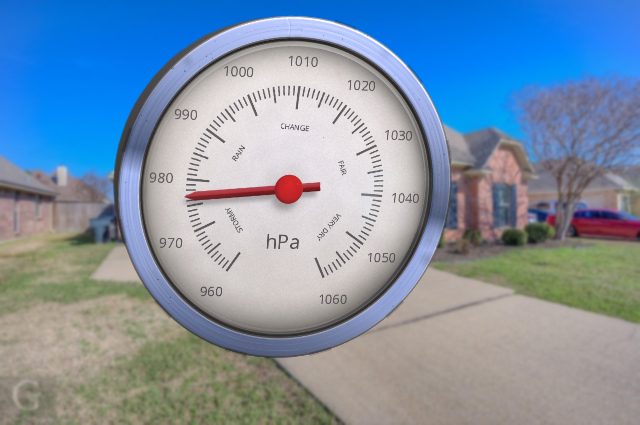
977 hPa
